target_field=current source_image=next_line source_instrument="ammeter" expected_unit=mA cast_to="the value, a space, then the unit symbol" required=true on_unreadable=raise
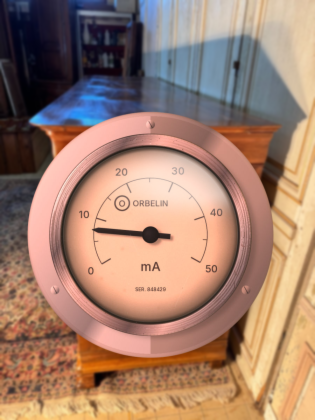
7.5 mA
